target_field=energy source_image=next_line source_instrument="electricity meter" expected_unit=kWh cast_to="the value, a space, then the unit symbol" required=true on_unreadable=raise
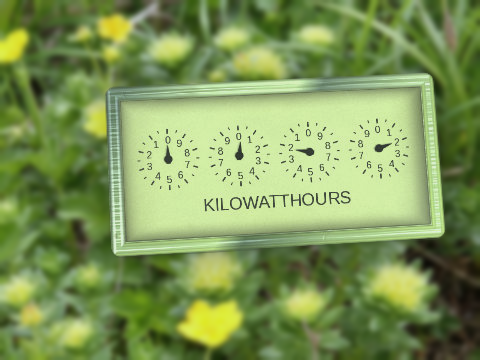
22 kWh
